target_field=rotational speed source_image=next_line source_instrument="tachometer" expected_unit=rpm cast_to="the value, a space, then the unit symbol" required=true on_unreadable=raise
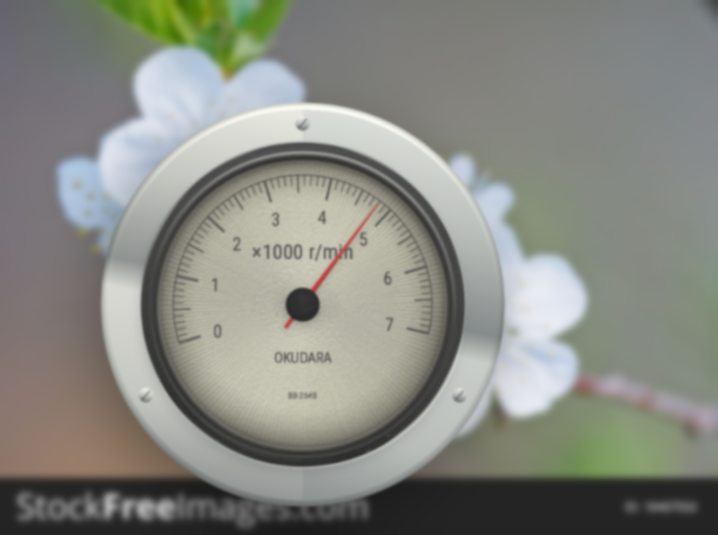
4800 rpm
